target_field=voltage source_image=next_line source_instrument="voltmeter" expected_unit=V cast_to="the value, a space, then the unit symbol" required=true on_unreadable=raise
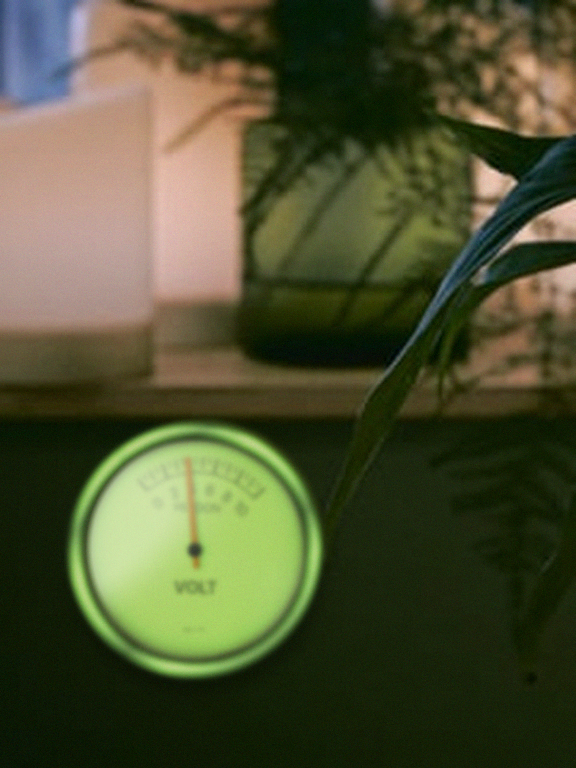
4 V
